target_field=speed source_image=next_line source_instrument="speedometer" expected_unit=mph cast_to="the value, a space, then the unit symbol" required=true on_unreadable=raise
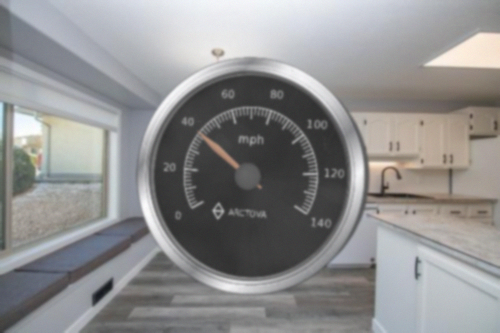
40 mph
